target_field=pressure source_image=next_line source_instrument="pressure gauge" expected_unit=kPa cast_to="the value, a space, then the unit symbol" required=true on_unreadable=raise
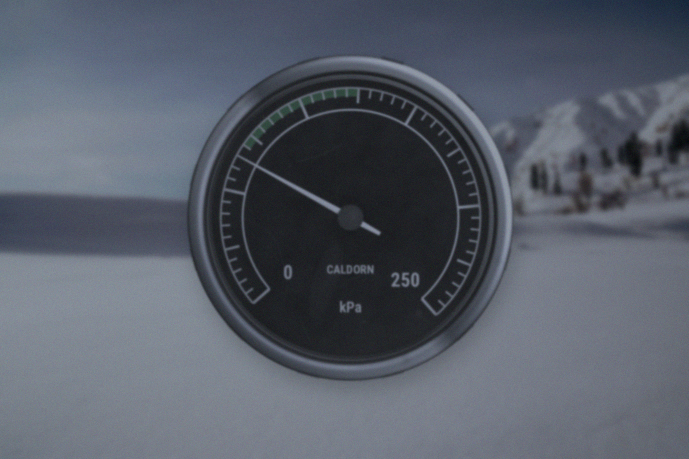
65 kPa
